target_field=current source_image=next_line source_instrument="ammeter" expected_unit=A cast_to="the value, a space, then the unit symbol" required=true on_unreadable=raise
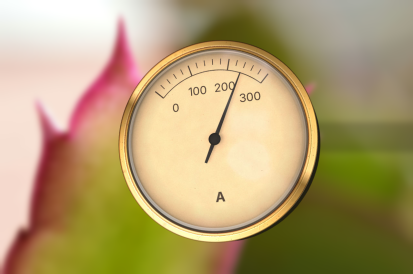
240 A
